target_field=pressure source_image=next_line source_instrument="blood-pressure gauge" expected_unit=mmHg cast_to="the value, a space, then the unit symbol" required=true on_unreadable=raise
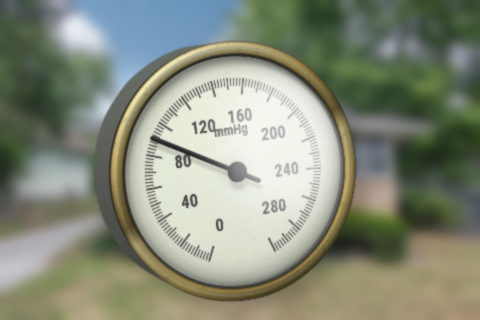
90 mmHg
